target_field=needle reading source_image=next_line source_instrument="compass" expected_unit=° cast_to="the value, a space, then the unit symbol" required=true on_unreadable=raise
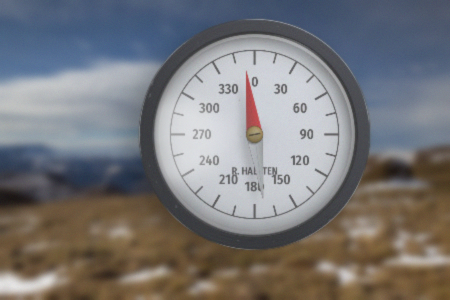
352.5 °
